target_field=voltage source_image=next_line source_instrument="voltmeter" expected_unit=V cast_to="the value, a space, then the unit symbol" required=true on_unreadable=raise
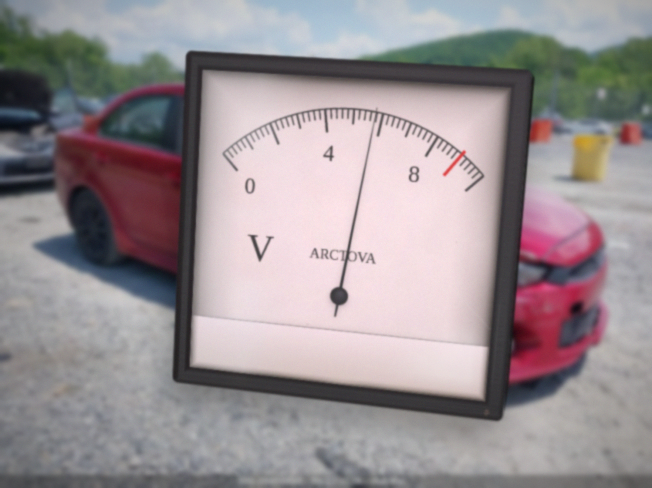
5.8 V
